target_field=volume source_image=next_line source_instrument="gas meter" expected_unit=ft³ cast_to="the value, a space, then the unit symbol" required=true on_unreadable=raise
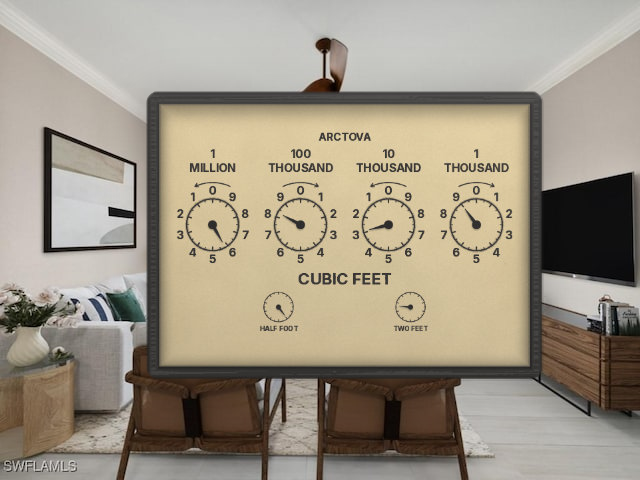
582900 ft³
